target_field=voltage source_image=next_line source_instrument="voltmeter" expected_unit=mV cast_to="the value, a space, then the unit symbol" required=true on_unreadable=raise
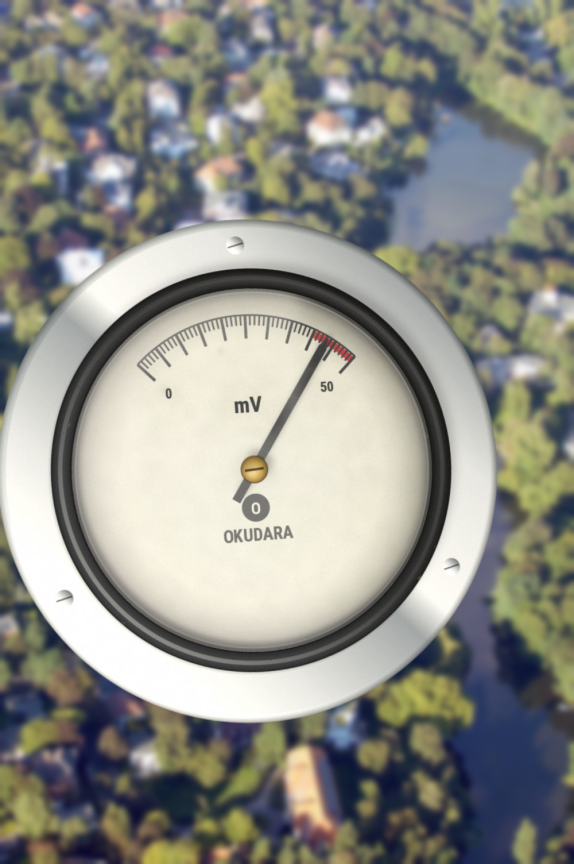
43 mV
